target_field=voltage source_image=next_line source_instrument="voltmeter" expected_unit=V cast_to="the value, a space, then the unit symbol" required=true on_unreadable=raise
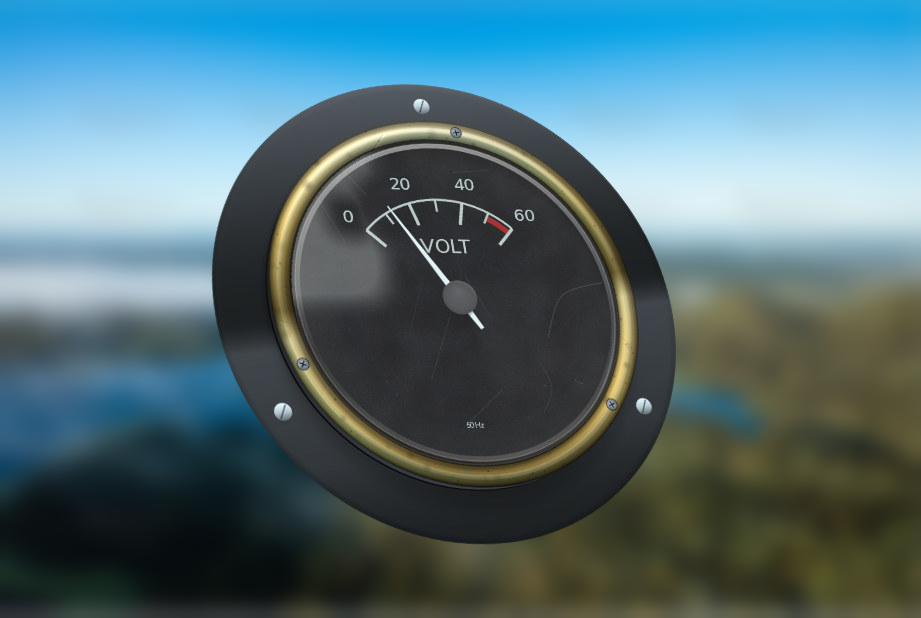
10 V
